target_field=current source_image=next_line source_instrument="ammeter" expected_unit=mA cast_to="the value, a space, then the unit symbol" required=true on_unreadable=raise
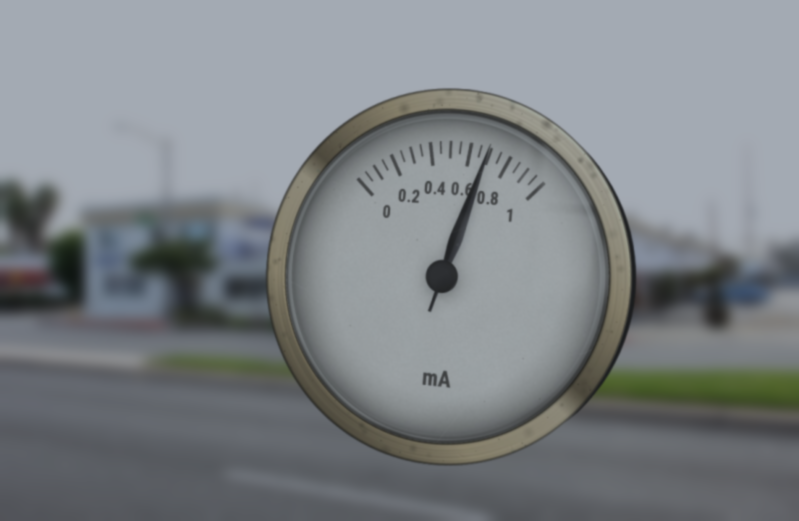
0.7 mA
